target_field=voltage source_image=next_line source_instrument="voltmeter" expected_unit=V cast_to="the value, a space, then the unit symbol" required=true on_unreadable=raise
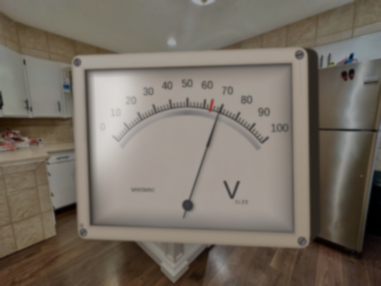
70 V
